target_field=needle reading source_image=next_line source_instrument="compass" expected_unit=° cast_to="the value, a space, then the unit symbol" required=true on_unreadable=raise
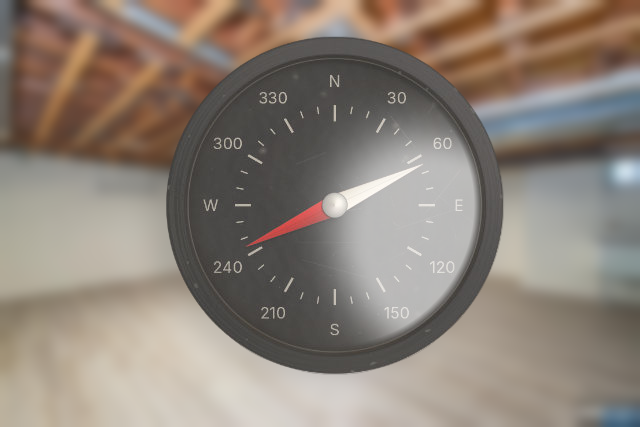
245 °
